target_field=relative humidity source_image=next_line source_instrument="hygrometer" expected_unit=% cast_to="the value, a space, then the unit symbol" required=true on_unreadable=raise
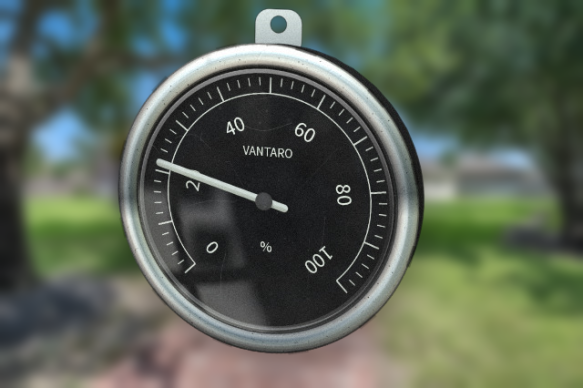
22 %
